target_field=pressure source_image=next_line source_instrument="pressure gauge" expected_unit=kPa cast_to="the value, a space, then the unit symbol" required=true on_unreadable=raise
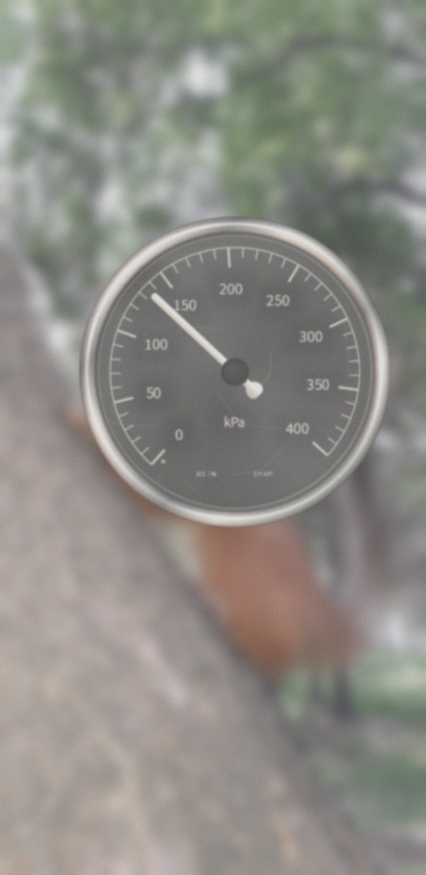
135 kPa
